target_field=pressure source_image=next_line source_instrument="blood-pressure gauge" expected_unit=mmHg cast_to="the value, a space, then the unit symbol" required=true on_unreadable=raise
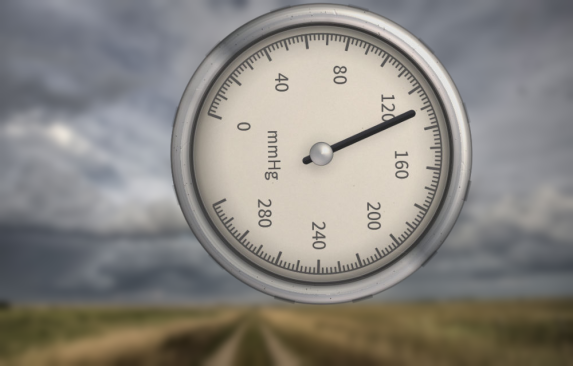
130 mmHg
